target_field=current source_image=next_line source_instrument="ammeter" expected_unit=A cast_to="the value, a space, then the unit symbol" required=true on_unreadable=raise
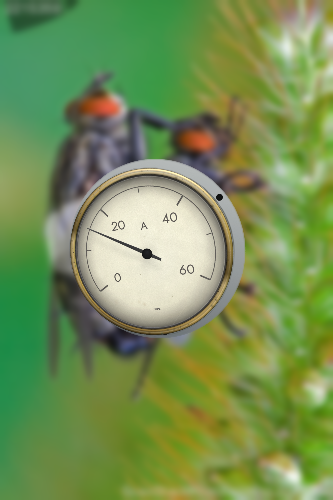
15 A
